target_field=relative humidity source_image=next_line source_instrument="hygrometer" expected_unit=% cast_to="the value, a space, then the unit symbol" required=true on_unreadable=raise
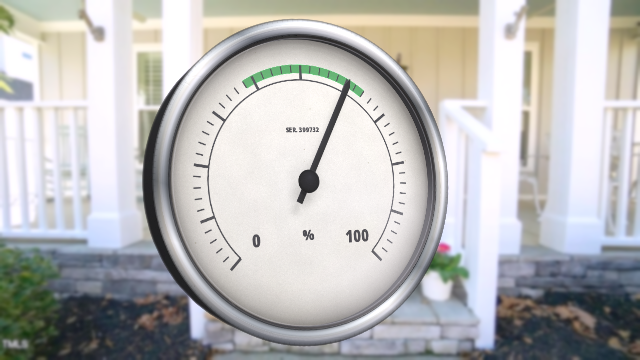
60 %
